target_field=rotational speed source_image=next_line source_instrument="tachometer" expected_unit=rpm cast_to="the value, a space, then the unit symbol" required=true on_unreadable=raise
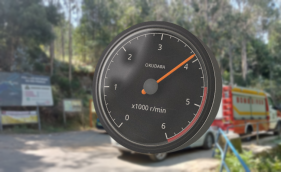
3900 rpm
